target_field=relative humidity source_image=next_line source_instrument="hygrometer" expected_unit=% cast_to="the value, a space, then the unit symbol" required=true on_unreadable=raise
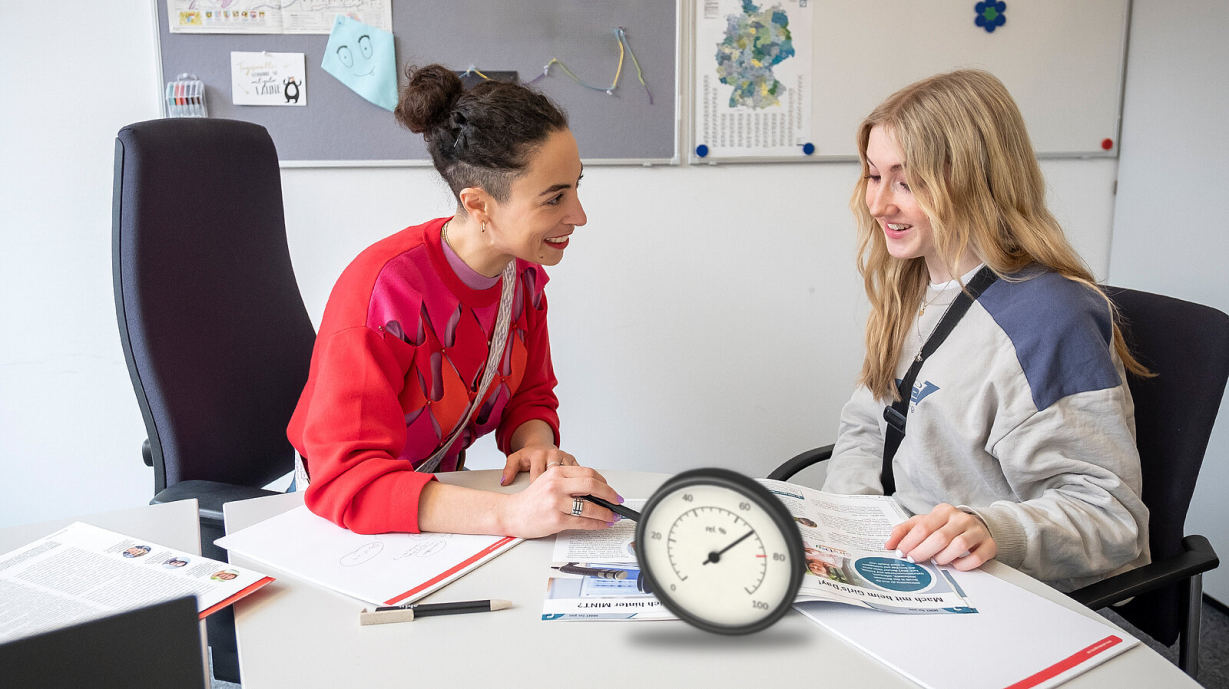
68 %
